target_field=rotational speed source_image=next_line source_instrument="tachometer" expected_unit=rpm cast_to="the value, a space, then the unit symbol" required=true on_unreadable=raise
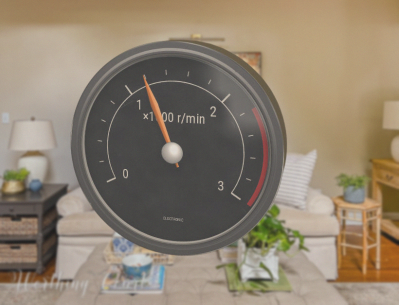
1200 rpm
